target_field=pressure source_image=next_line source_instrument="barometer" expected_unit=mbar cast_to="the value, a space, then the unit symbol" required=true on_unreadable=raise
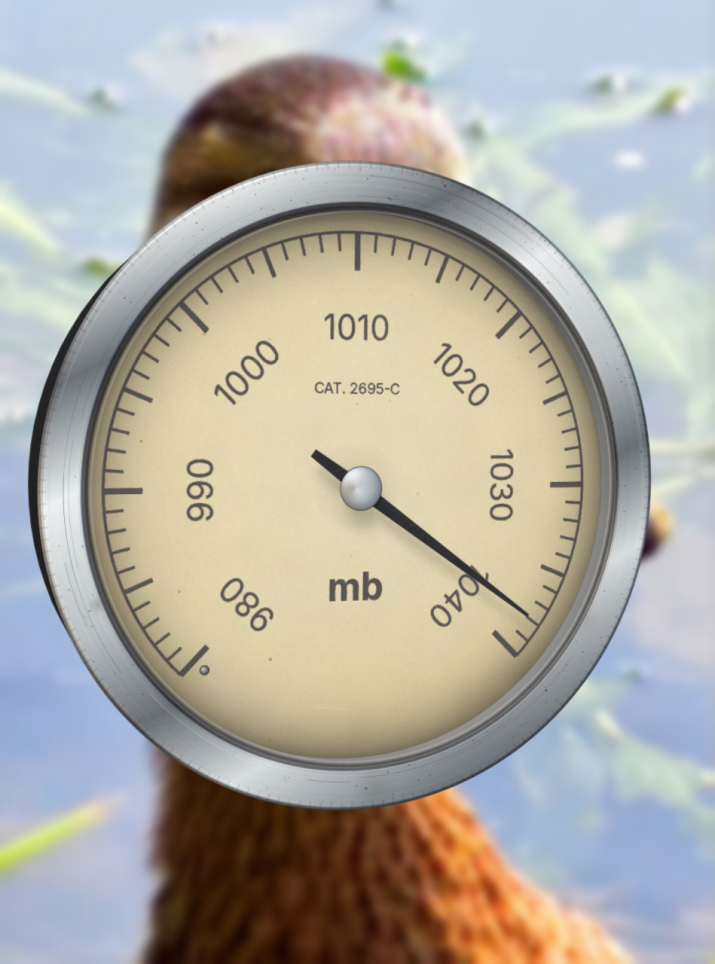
1038 mbar
